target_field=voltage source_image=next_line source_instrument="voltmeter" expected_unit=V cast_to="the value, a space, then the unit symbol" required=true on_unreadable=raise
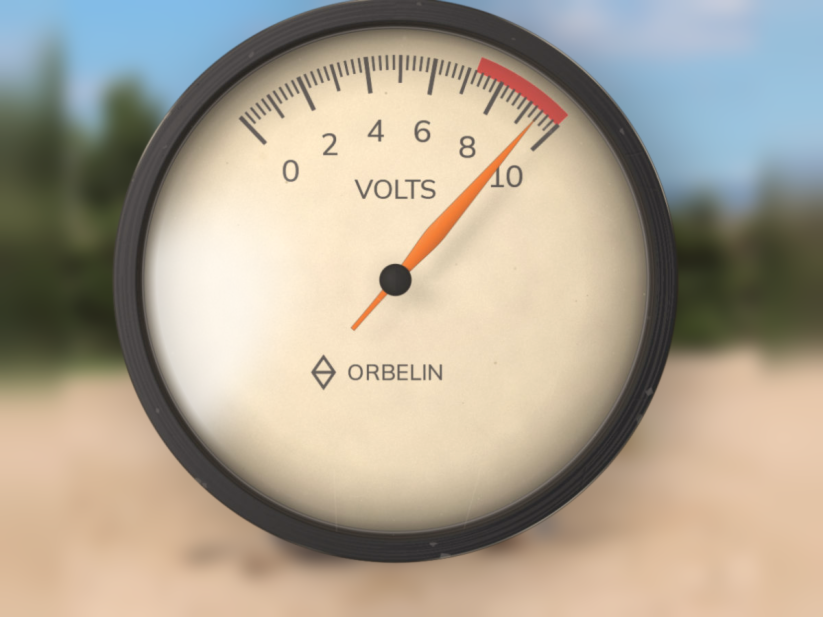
9.4 V
